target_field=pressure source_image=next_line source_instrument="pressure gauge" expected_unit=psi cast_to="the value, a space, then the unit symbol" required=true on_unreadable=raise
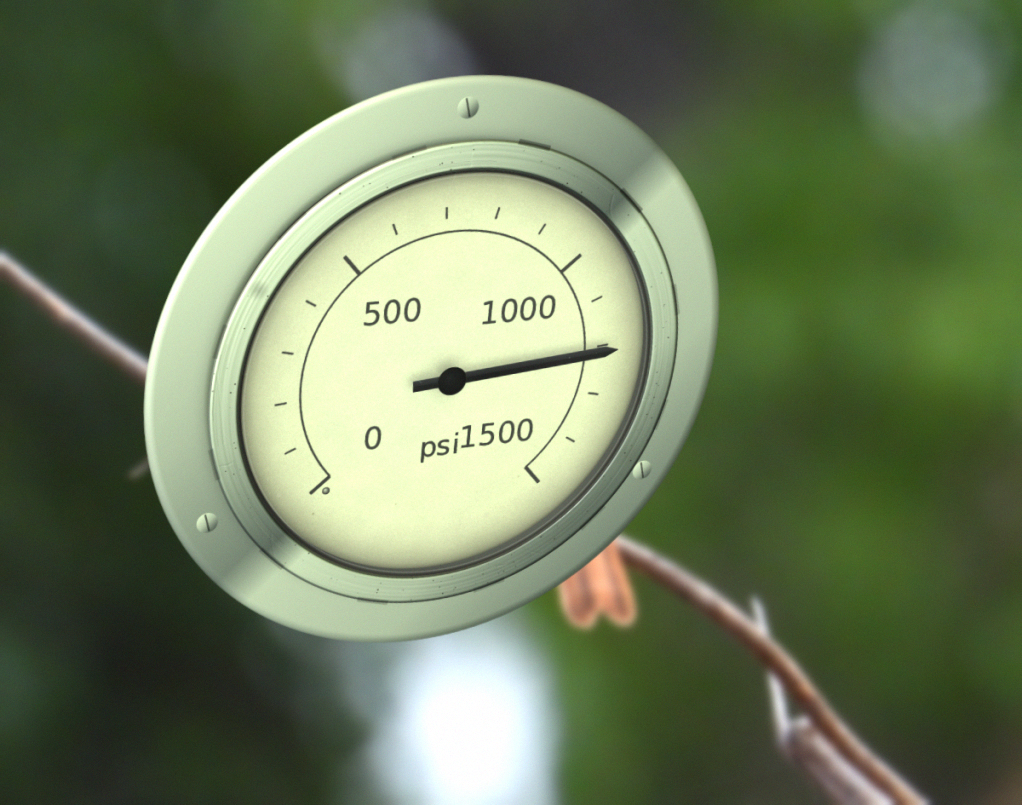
1200 psi
